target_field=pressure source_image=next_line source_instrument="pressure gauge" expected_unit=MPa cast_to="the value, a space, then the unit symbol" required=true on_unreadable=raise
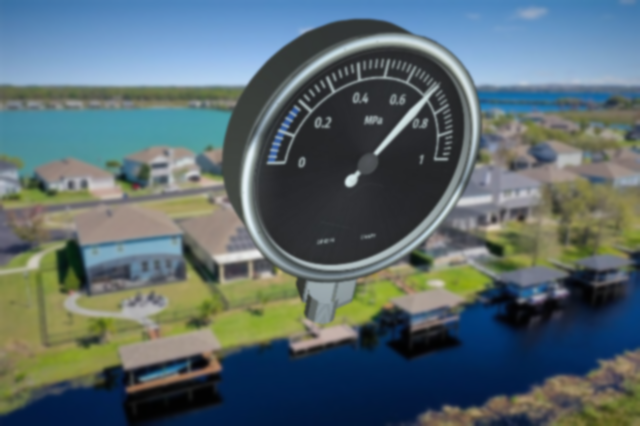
0.7 MPa
